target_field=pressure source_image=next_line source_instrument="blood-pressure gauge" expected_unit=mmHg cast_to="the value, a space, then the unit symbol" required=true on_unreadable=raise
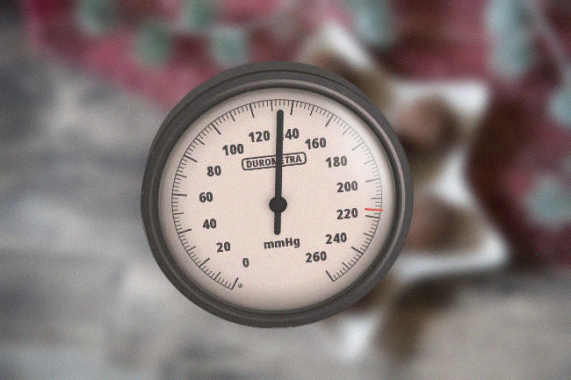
134 mmHg
